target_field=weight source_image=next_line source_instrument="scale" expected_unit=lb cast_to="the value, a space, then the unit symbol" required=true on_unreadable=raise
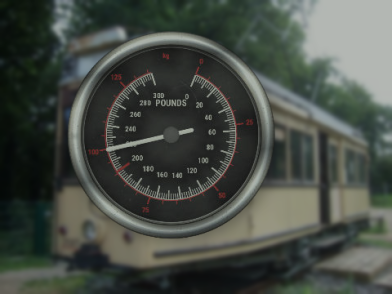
220 lb
